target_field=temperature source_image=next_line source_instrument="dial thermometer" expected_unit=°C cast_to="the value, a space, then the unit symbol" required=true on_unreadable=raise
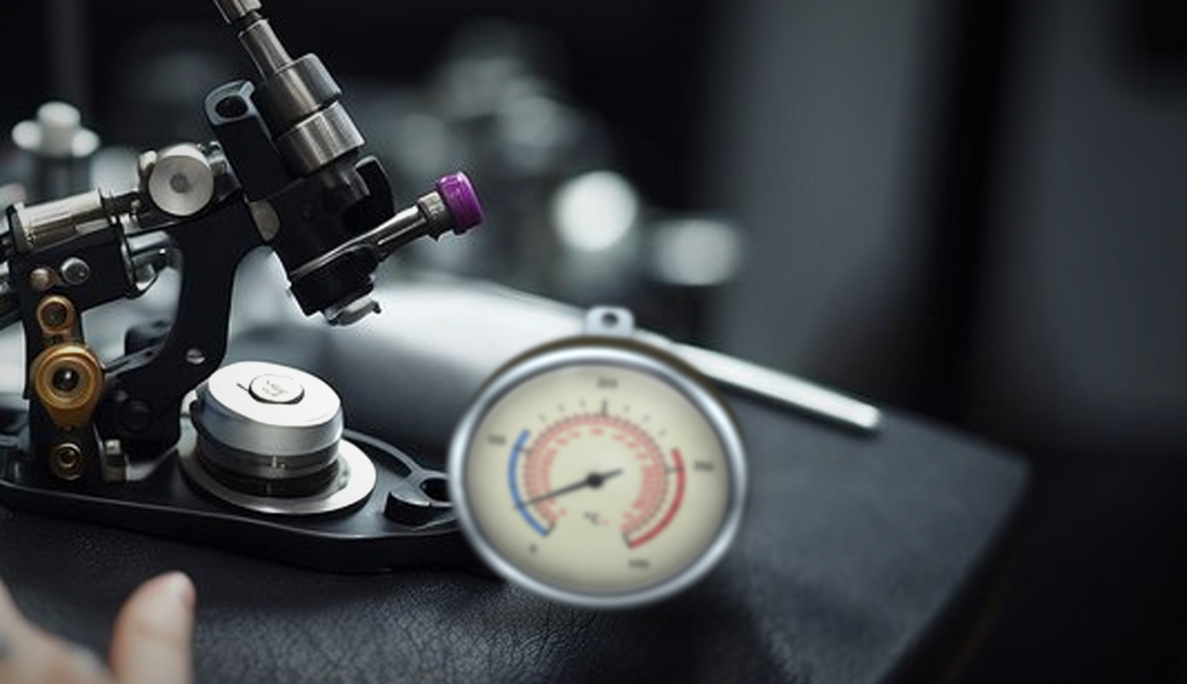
40 °C
